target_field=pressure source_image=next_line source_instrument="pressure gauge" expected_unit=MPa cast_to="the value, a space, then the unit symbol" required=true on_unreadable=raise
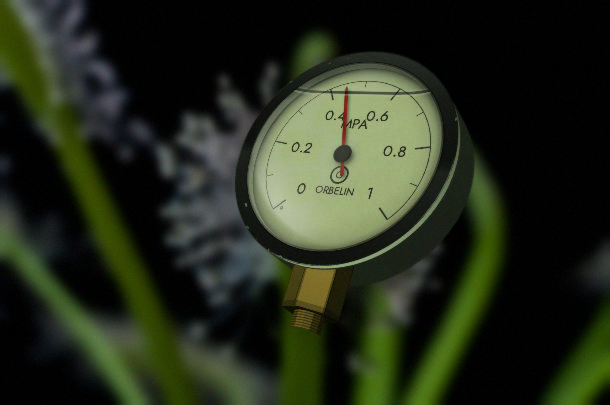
0.45 MPa
